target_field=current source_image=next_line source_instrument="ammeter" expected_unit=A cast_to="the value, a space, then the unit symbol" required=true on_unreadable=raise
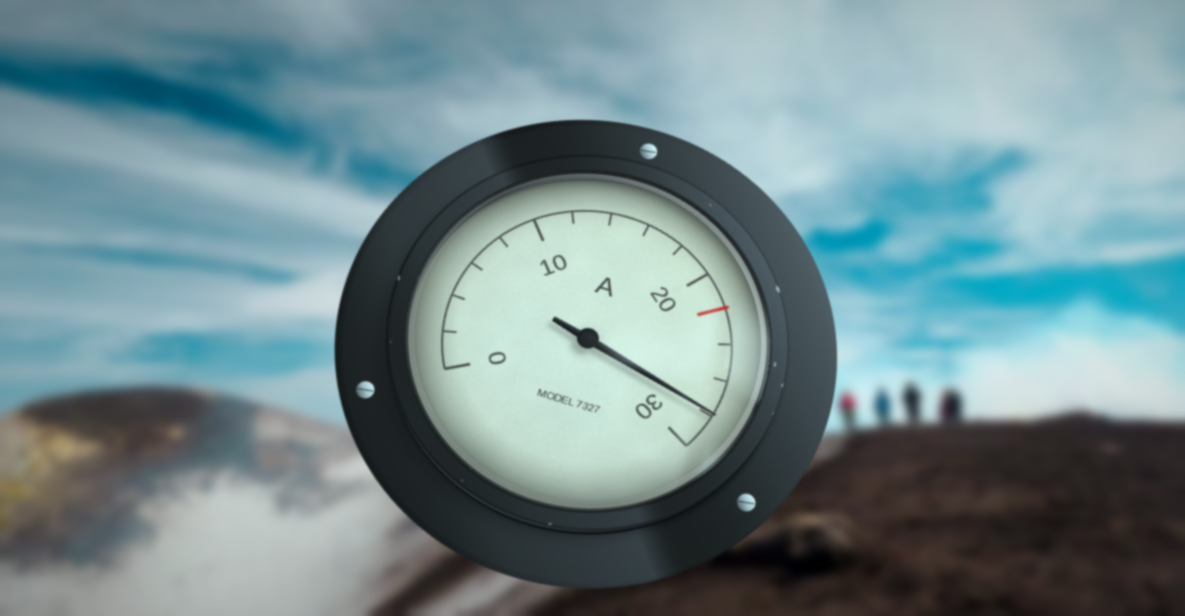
28 A
